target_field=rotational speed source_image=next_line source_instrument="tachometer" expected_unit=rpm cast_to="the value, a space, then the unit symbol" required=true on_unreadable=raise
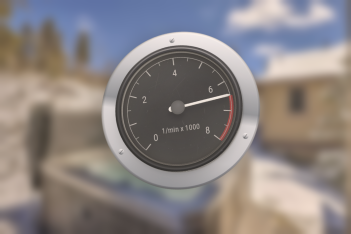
6500 rpm
